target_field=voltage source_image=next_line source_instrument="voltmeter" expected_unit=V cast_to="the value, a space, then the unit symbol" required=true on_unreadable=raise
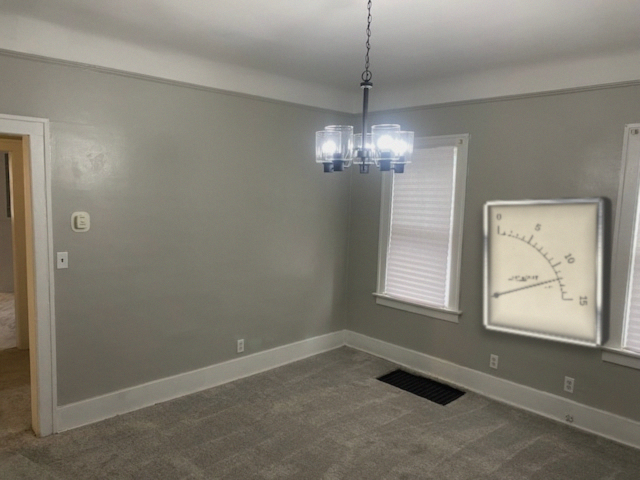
12 V
